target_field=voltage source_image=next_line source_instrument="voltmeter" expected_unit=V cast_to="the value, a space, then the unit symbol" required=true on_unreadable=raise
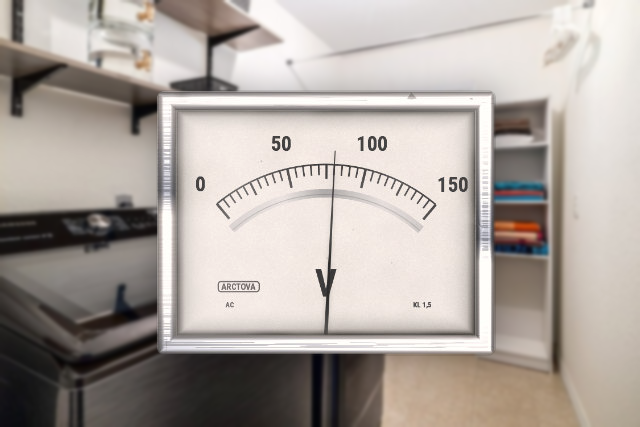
80 V
